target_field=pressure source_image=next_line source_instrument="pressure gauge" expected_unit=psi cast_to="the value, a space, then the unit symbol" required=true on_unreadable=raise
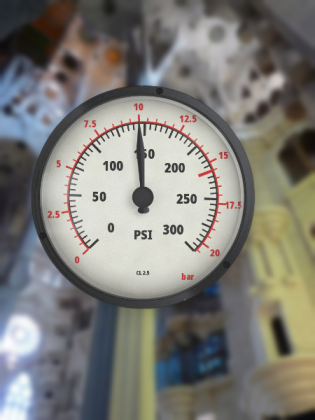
145 psi
